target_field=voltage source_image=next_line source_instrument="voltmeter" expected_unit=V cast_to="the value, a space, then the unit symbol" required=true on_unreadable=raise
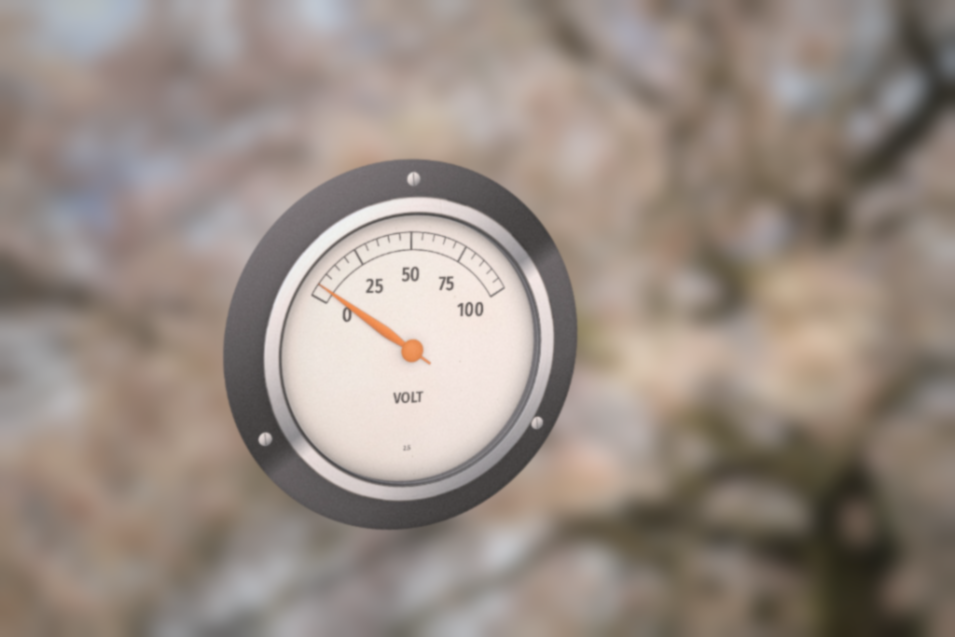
5 V
